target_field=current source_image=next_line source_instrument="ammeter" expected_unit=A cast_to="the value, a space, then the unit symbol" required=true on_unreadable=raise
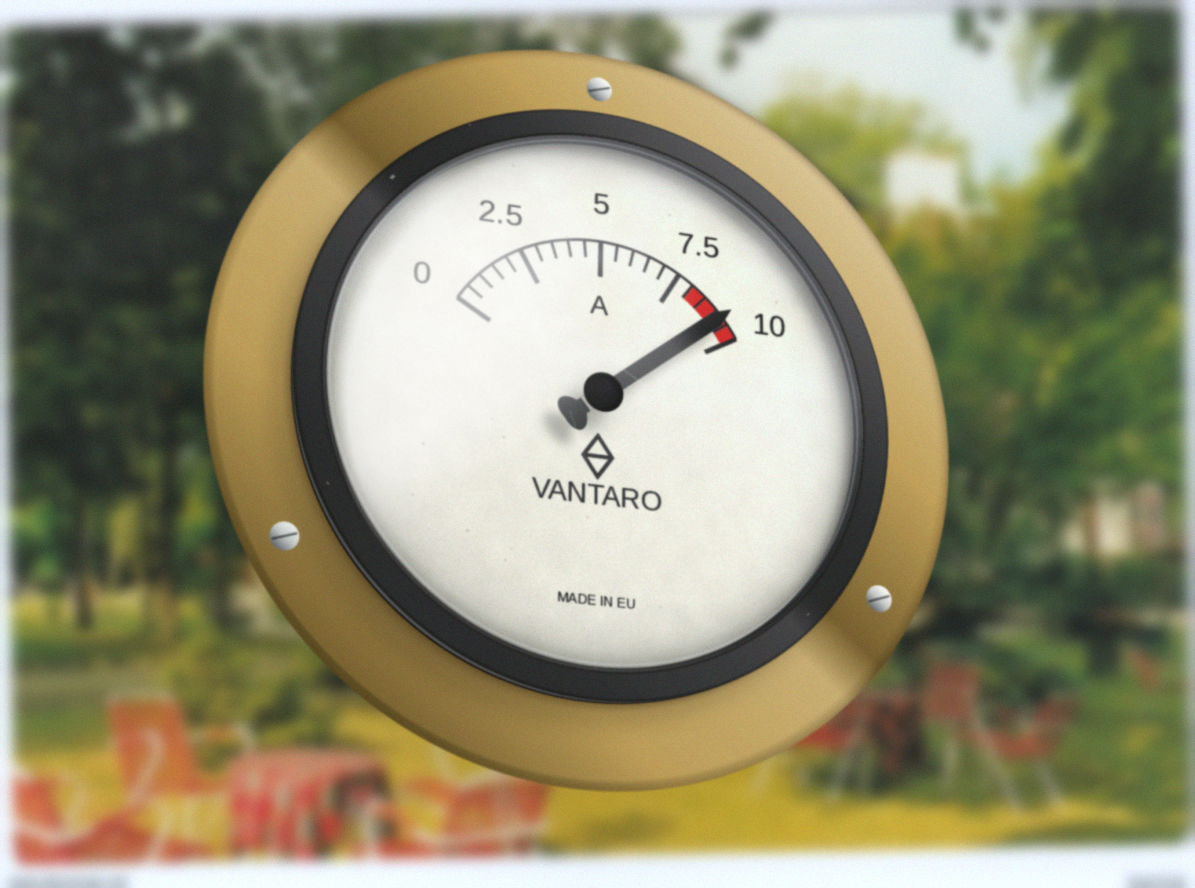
9.25 A
